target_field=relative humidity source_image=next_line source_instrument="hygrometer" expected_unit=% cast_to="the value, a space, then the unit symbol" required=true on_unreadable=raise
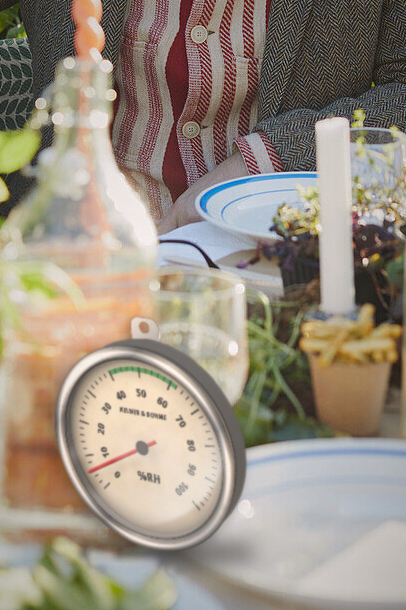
6 %
